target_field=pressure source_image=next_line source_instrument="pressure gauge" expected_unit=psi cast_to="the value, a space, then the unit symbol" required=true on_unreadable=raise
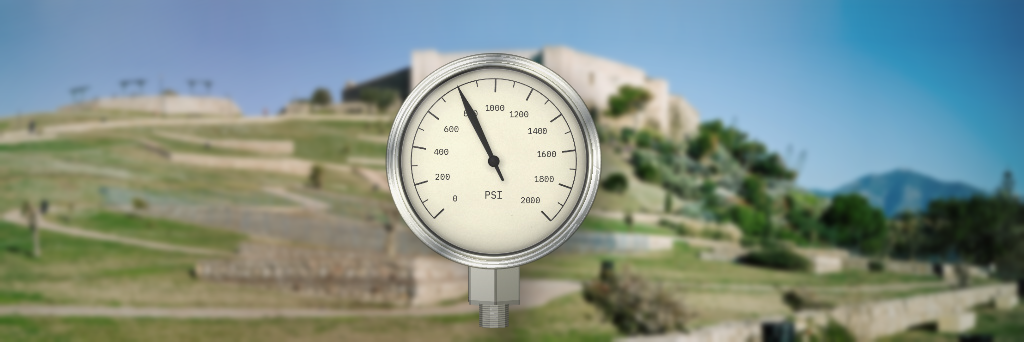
800 psi
